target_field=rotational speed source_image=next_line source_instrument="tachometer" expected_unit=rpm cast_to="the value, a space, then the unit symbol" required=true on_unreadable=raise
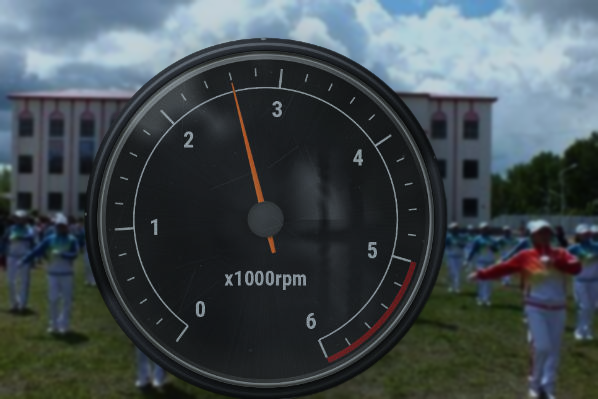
2600 rpm
